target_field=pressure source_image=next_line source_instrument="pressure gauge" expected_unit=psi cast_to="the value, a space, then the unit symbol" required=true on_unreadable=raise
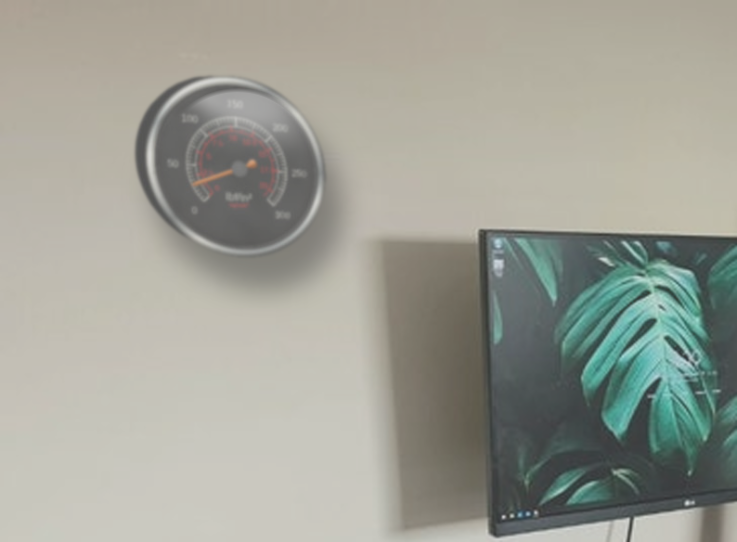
25 psi
